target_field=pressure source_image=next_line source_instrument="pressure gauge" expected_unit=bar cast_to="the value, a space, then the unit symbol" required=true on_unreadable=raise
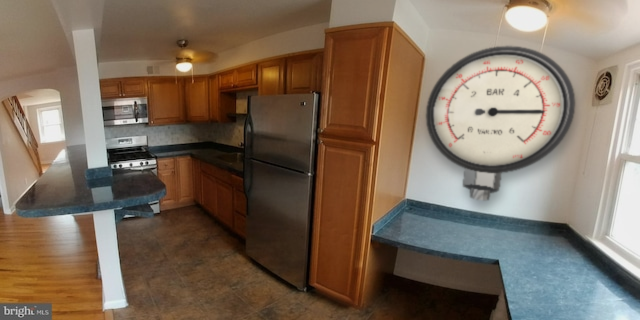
5 bar
